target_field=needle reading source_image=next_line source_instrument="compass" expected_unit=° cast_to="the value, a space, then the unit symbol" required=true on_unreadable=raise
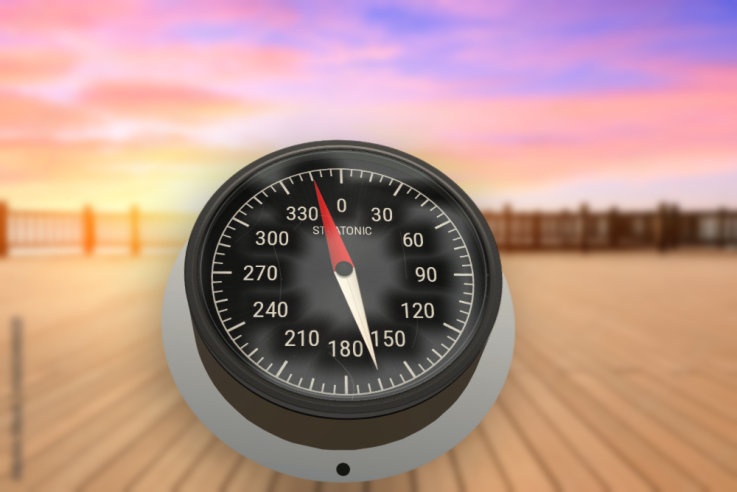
345 °
